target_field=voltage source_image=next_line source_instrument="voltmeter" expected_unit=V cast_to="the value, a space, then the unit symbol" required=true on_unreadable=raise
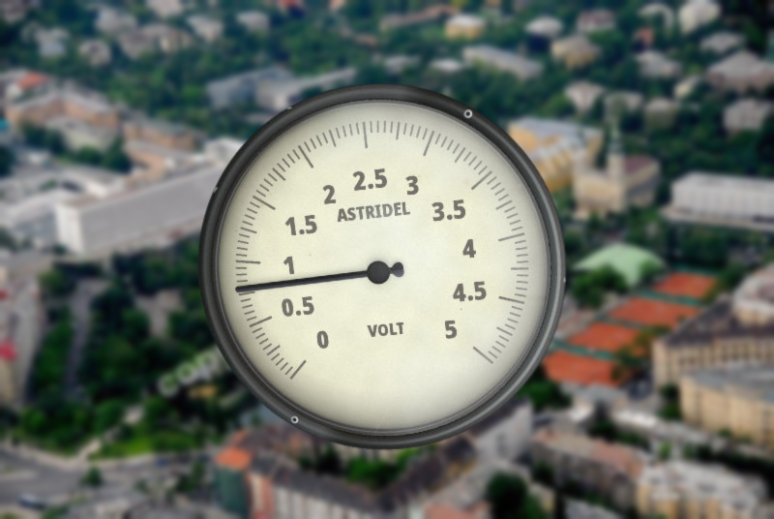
0.8 V
